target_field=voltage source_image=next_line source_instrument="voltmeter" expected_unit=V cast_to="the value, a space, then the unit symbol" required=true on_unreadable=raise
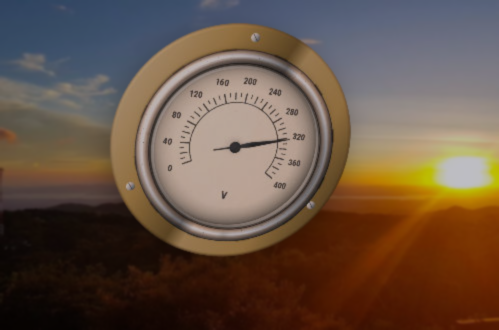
320 V
